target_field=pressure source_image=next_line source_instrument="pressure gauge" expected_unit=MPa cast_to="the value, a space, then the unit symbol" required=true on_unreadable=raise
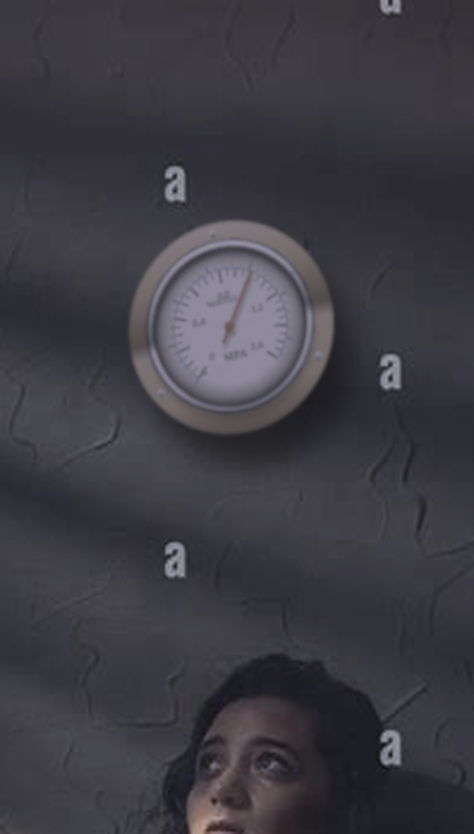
1 MPa
